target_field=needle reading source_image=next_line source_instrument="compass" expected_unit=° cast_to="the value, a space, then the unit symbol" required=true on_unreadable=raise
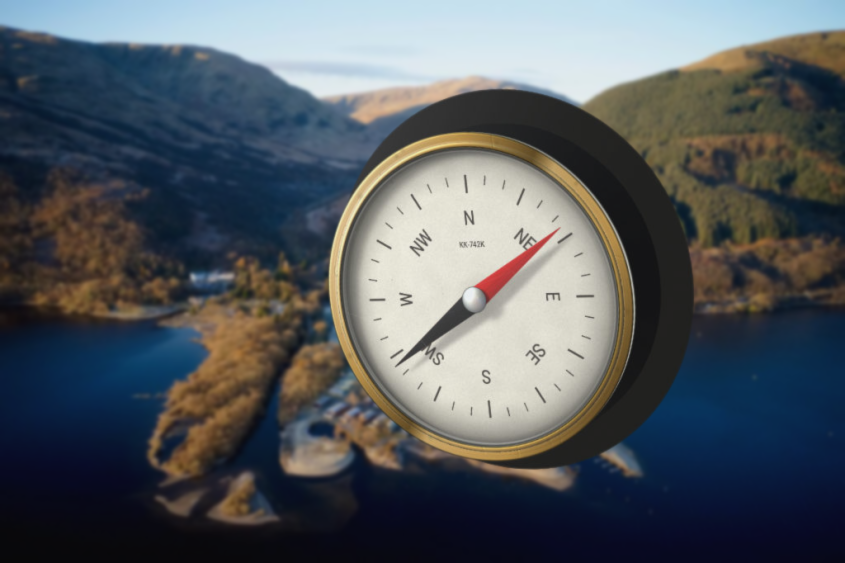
55 °
